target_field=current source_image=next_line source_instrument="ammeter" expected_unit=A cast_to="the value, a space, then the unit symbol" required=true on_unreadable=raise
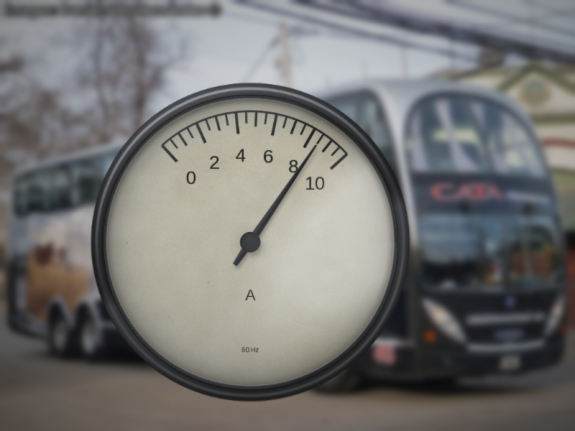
8.5 A
